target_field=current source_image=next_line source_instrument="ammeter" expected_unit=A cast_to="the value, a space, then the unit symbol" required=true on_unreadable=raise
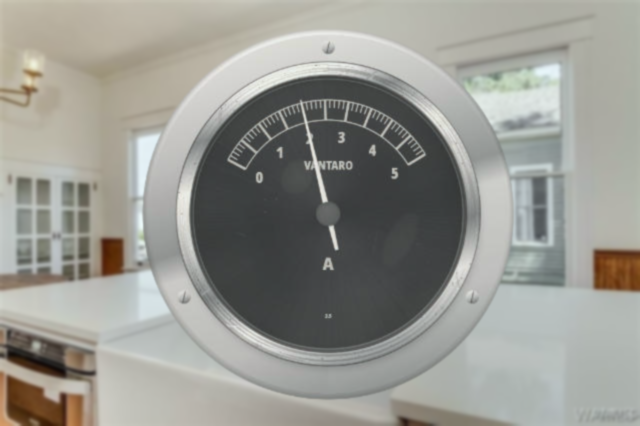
2 A
